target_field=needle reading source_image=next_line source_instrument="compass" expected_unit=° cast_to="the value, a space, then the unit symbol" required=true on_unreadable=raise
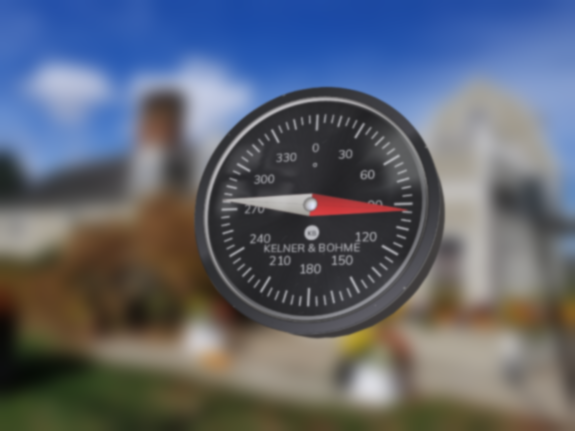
95 °
